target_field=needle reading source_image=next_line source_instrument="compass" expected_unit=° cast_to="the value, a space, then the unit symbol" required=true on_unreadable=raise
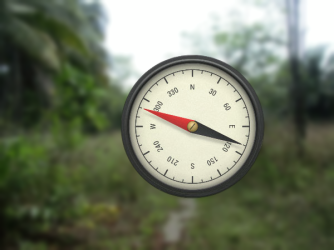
290 °
